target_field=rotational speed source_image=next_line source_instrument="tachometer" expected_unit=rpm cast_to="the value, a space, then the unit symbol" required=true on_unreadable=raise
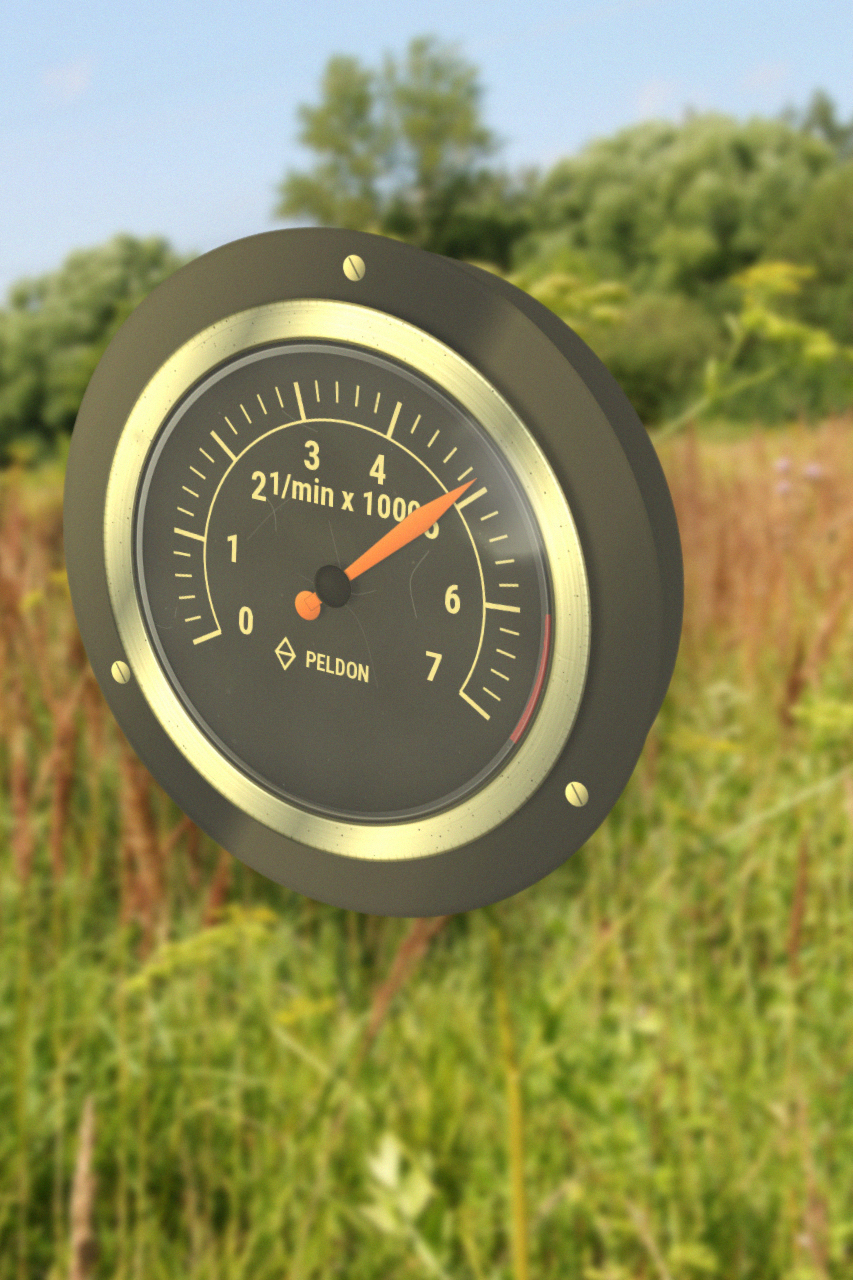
4900 rpm
